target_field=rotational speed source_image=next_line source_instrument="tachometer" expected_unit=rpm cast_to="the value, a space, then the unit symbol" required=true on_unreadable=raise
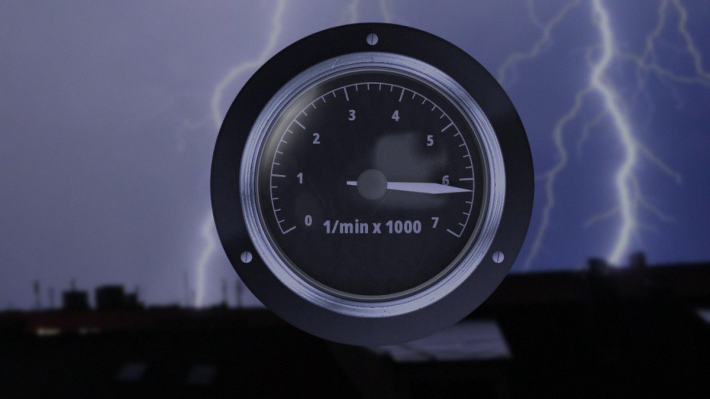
6200 rpm
